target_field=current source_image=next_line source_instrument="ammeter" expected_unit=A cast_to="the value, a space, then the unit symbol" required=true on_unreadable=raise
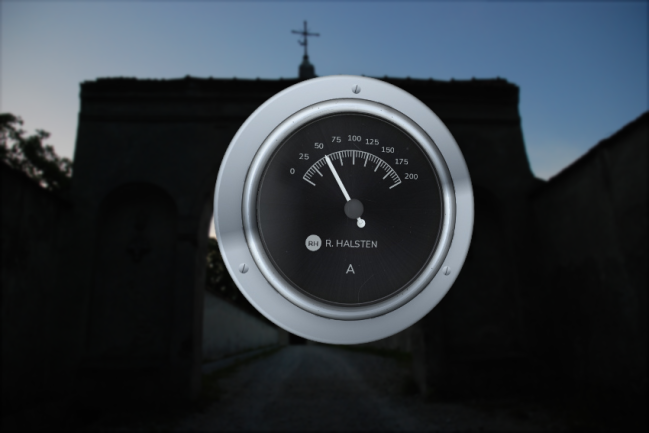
50 A
